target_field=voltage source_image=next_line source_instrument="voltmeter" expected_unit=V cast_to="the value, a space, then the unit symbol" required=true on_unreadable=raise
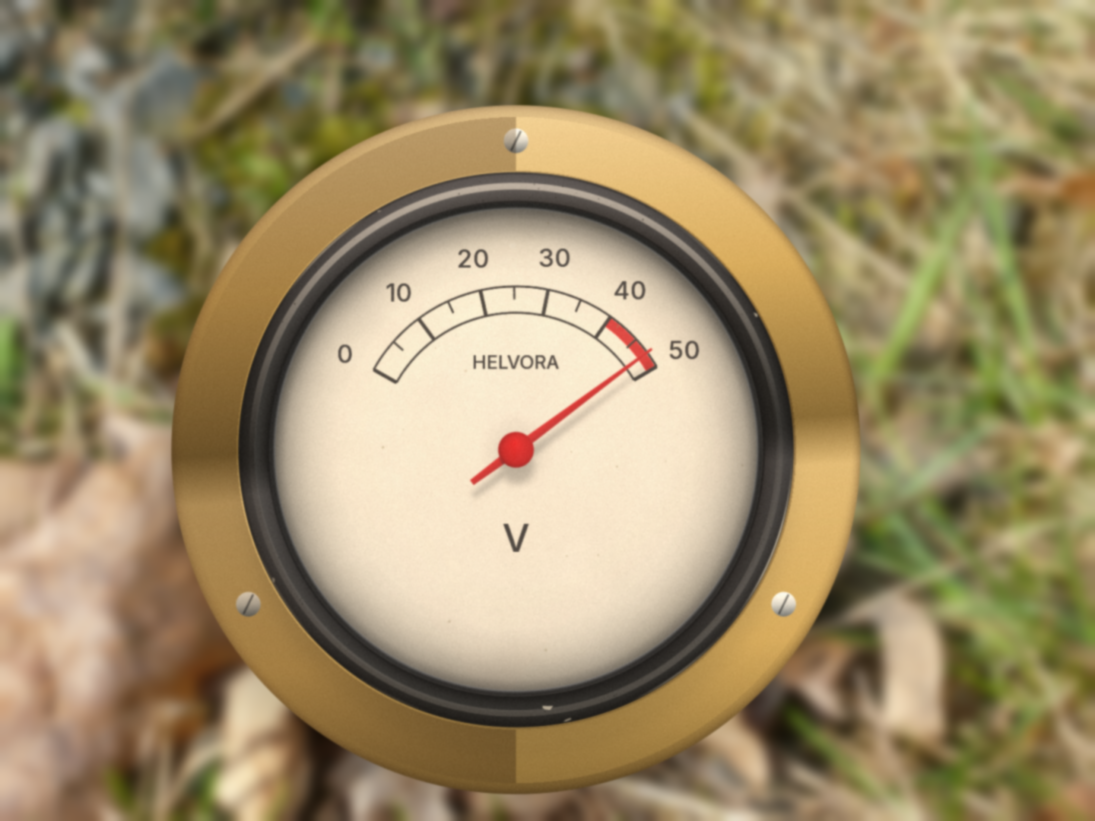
47.5 V
